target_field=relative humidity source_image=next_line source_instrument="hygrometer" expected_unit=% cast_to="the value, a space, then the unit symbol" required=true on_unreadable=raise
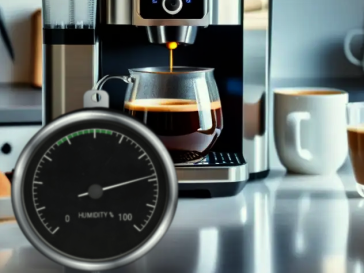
78 %
